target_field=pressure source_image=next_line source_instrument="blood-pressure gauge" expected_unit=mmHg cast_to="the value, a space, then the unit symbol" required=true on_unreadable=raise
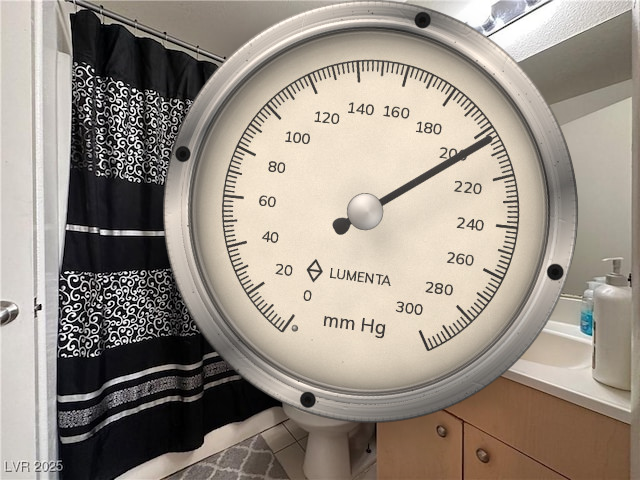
204 mmHg
